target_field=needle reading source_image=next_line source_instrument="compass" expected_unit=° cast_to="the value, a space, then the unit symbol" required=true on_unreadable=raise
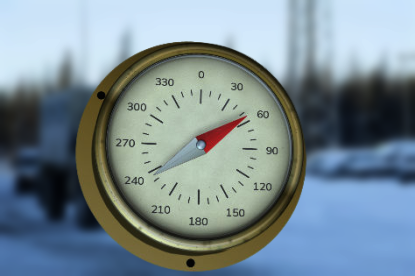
55 °
